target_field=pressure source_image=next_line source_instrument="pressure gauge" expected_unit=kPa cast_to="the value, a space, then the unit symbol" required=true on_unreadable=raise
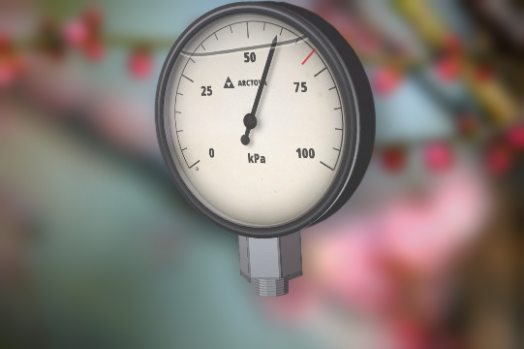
60 kPa
